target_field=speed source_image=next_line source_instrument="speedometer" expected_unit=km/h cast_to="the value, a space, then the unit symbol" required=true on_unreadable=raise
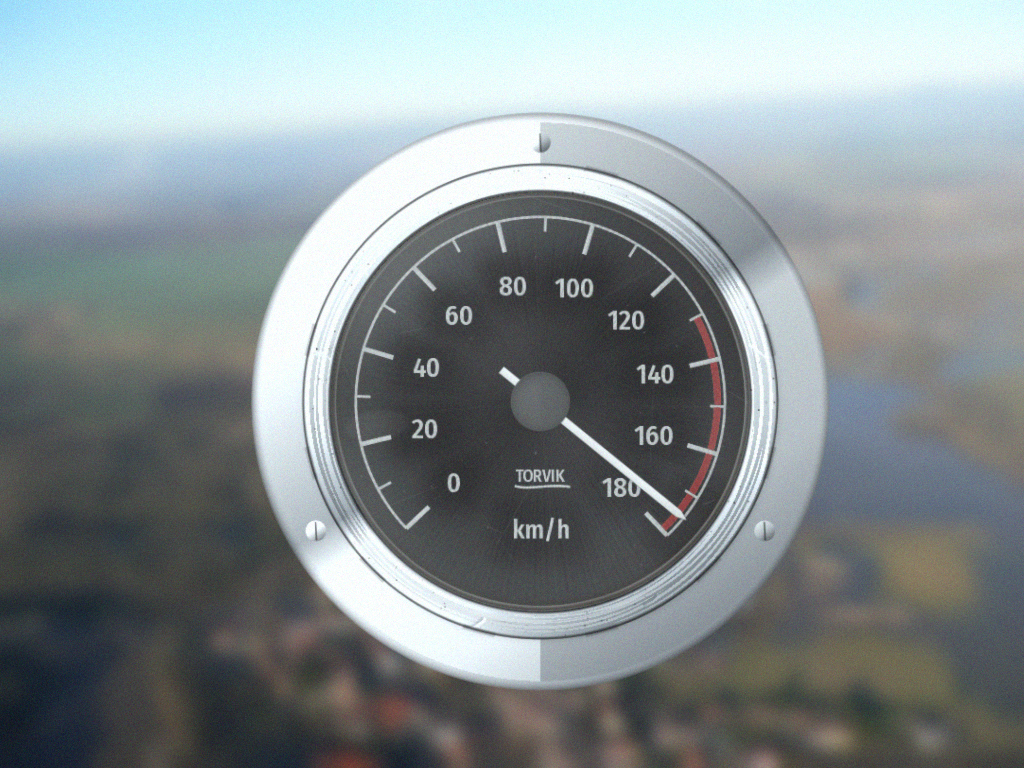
175 km/h
